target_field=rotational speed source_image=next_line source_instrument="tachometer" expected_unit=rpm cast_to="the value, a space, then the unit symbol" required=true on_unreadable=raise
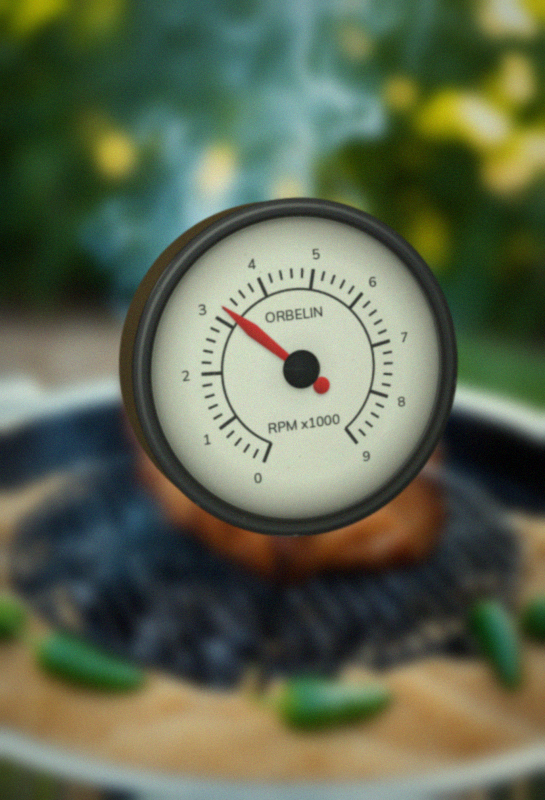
3200 rpm
